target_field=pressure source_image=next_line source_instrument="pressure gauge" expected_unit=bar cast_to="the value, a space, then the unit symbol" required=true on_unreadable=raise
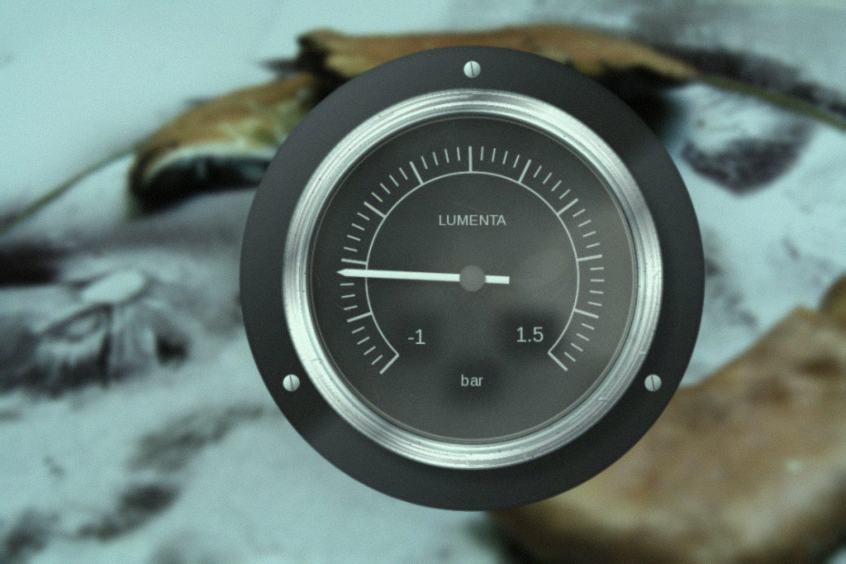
-0.55 bar
